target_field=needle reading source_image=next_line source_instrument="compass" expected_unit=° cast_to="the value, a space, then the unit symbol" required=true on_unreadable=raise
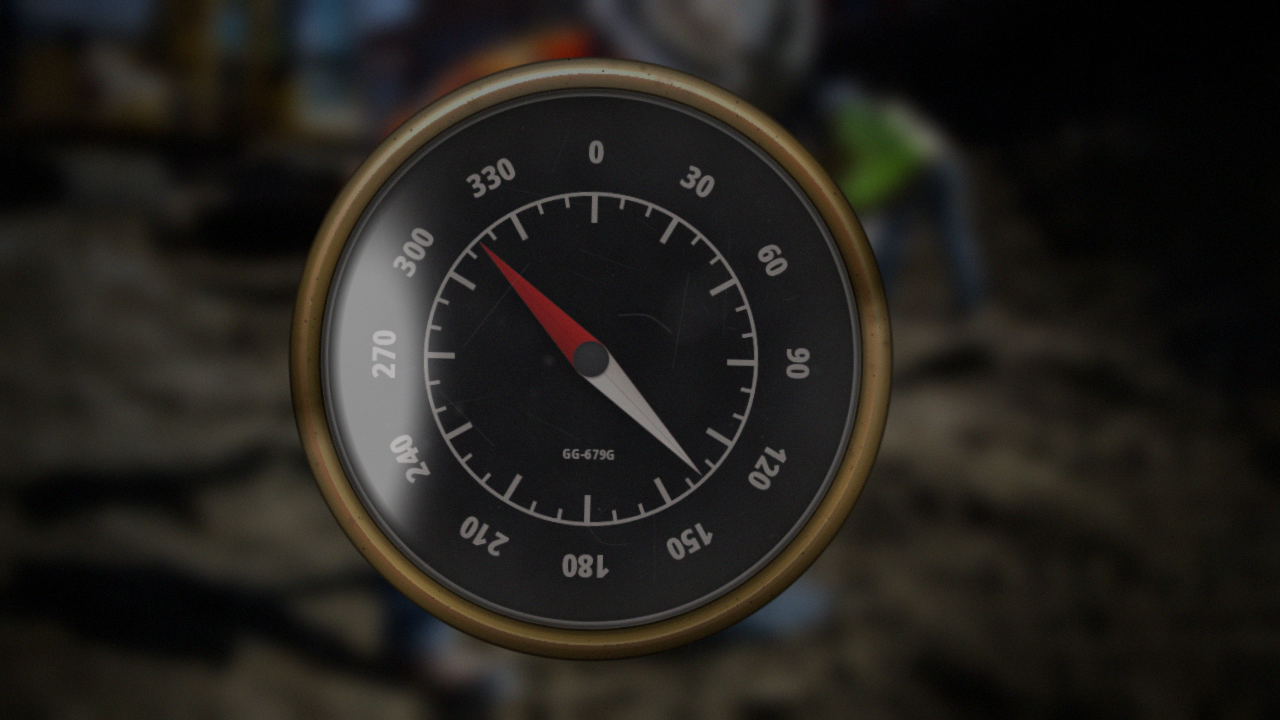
315 °
